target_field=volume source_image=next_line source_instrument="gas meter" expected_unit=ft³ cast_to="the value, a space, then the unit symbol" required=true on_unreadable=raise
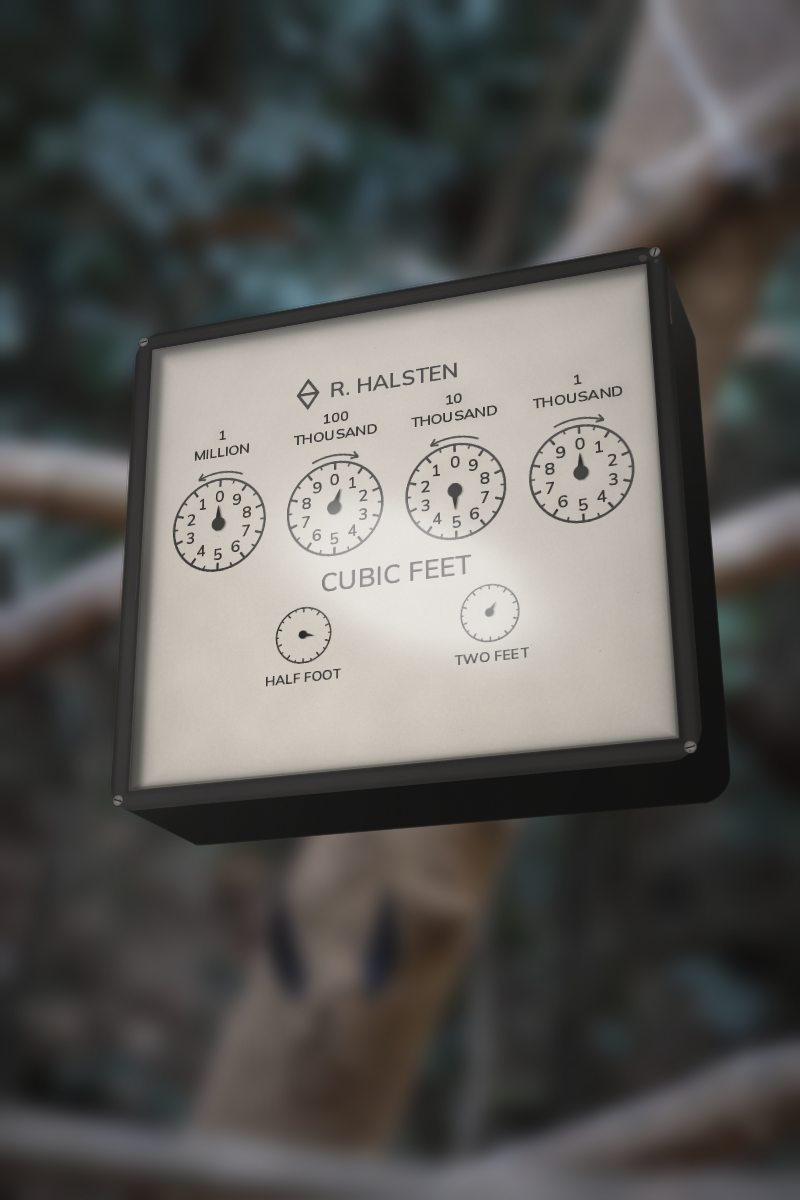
5000 ft³
